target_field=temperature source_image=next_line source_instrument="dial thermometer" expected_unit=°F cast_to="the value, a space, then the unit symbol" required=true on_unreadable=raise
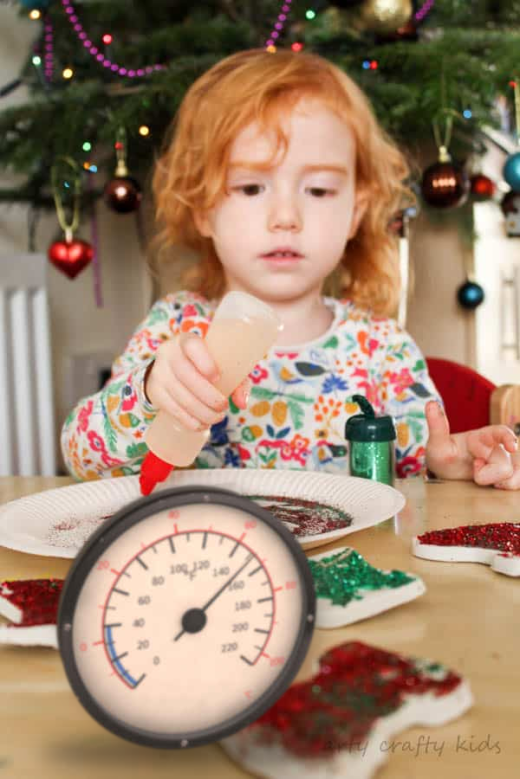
150 °F
